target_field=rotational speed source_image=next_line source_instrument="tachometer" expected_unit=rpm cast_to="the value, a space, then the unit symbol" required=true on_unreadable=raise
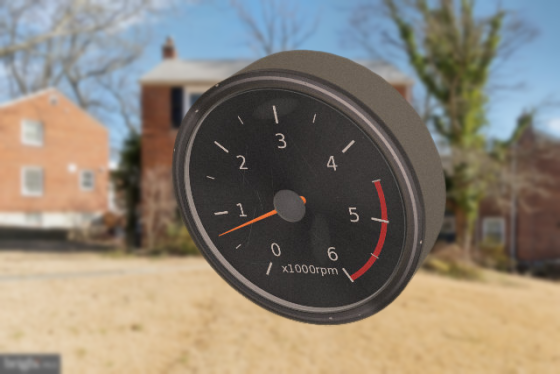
750 rpm
